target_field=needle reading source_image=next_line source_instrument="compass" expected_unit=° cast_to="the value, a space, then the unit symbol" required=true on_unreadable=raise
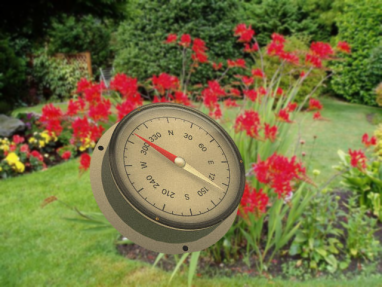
310 °
